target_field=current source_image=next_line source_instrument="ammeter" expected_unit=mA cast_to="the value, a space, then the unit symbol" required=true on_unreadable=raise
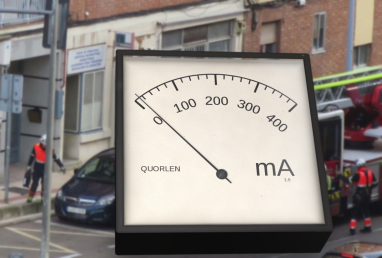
10 mA
